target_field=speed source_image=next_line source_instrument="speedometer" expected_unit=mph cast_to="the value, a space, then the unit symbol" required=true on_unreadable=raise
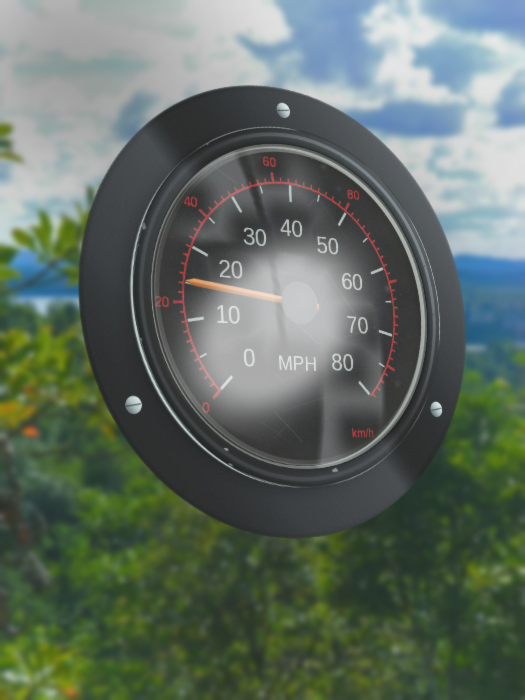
15 mph
